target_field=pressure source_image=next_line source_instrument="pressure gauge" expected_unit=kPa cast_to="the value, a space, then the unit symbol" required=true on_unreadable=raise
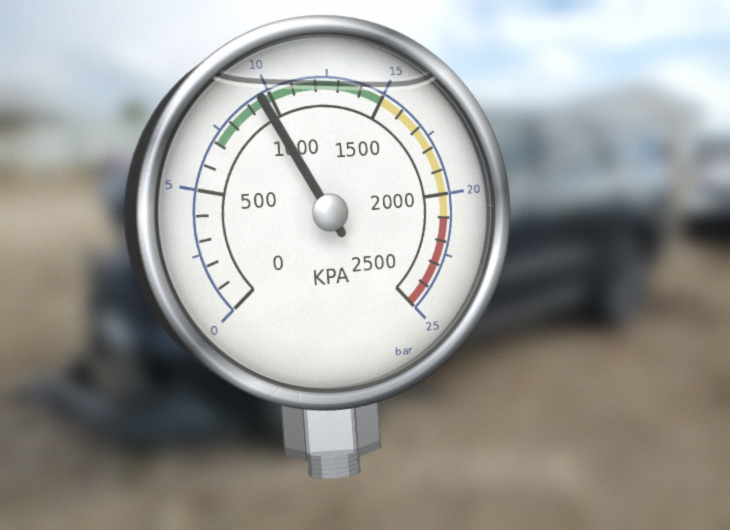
950 kPa
